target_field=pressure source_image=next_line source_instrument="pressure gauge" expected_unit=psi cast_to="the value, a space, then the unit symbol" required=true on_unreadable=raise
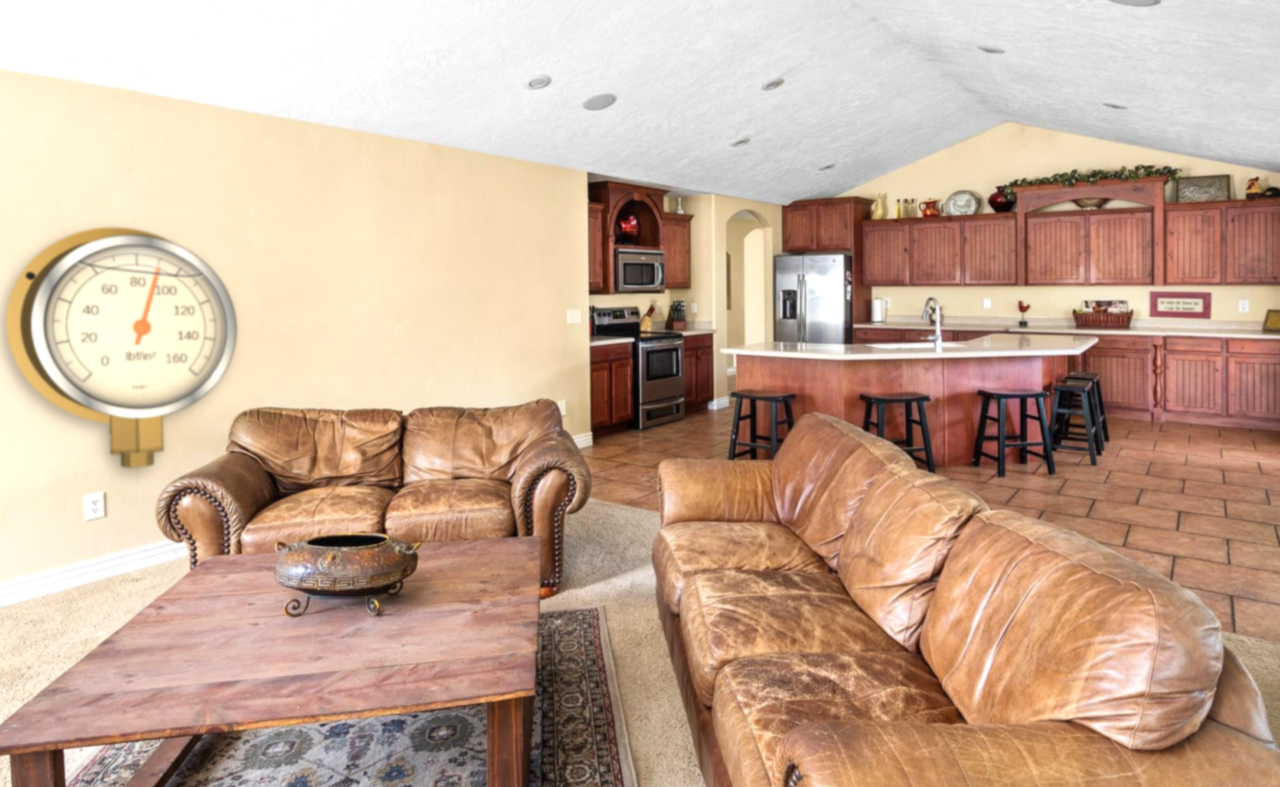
90 psi
